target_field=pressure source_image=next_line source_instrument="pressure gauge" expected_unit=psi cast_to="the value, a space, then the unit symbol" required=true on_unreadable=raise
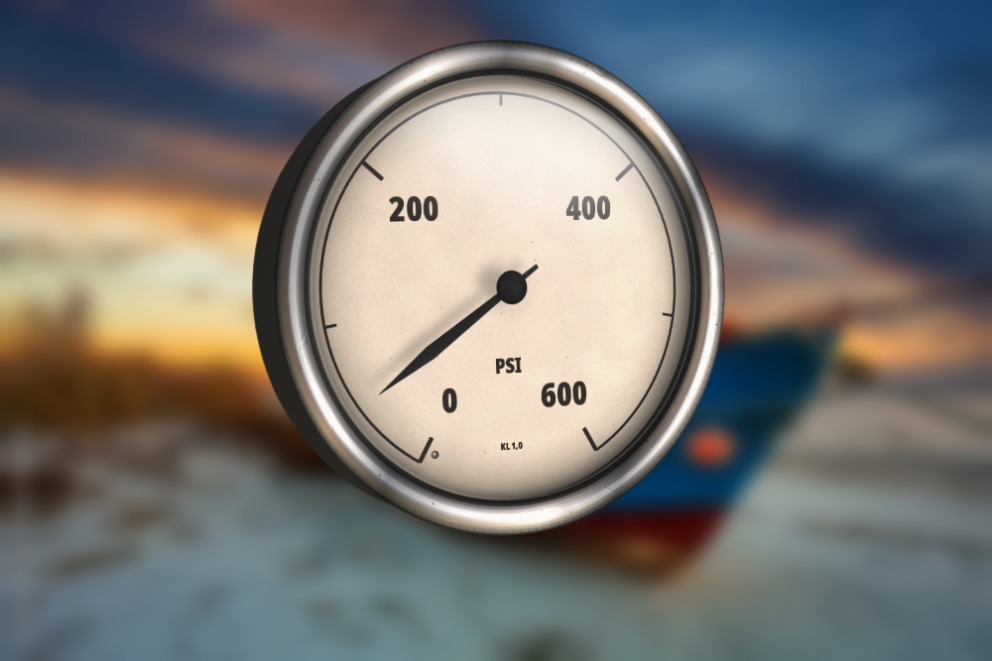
50 psi
